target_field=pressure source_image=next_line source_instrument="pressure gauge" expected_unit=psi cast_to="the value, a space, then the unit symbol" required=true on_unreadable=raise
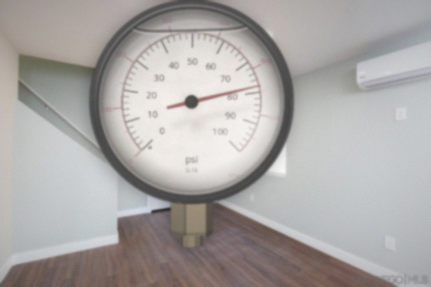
78 psi
